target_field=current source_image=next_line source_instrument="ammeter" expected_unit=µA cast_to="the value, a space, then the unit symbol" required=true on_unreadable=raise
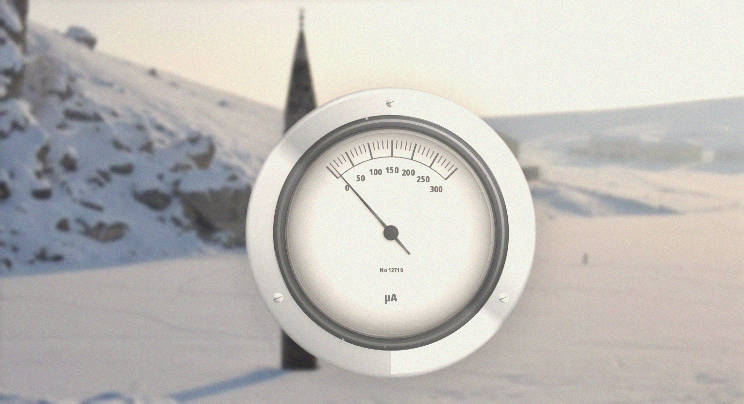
10 µA
